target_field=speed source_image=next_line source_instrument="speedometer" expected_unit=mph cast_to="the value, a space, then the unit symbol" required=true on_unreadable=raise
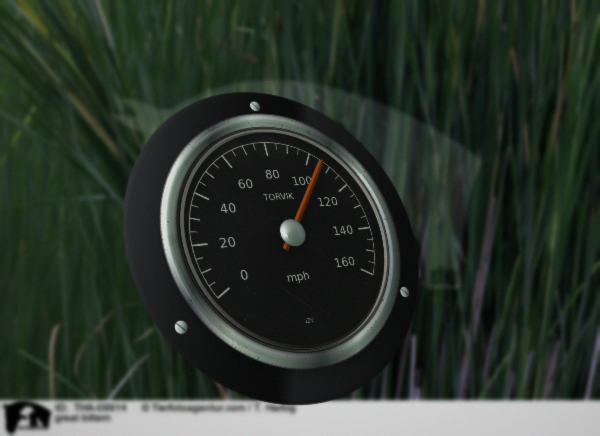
105 mph
